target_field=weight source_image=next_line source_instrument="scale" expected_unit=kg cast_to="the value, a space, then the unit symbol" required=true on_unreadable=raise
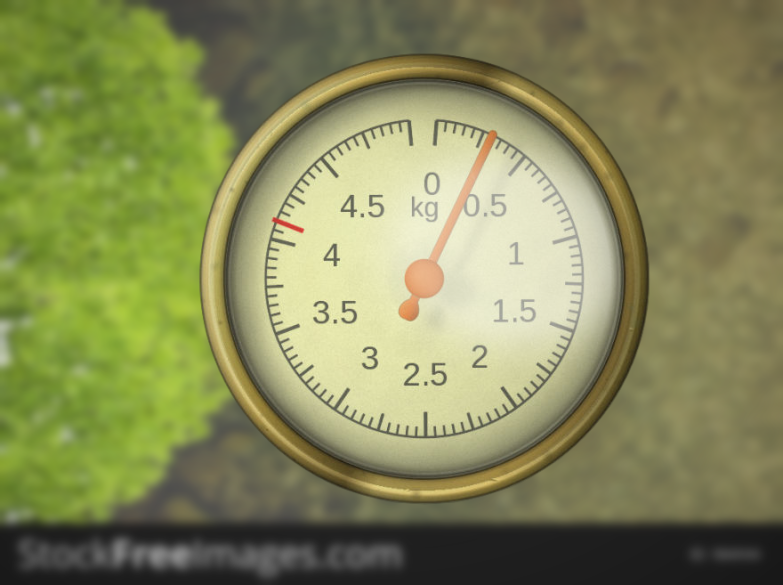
0.3 kg
